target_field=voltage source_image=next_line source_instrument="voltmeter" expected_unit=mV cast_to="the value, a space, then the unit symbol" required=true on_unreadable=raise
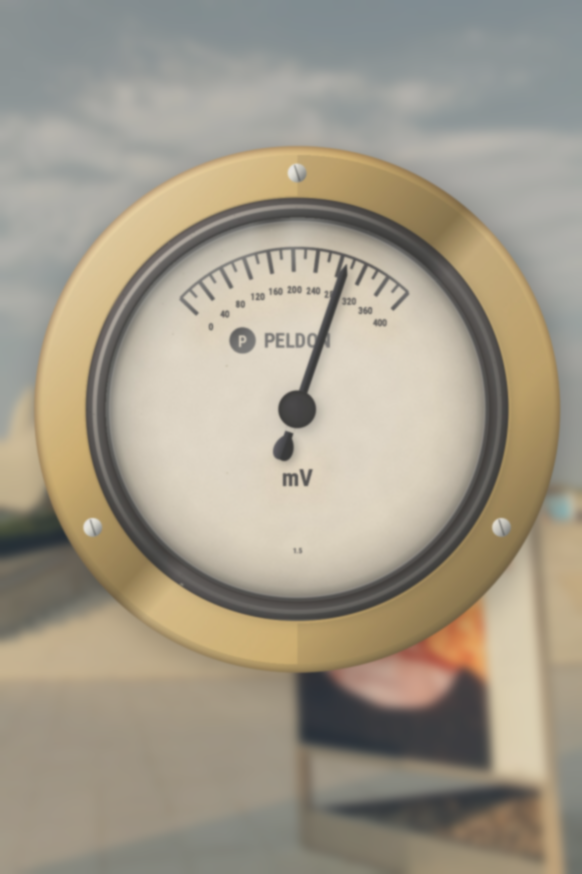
290 mV
